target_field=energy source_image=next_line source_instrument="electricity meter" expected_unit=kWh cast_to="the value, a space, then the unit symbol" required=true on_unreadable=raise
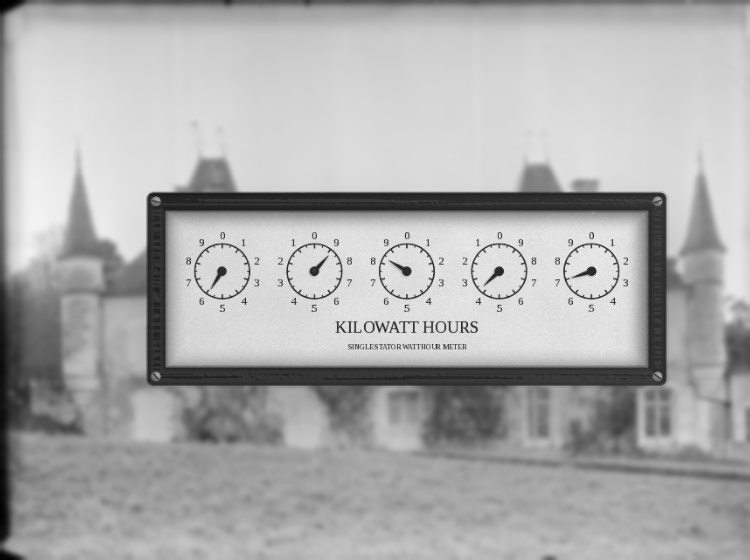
58837 kWh
